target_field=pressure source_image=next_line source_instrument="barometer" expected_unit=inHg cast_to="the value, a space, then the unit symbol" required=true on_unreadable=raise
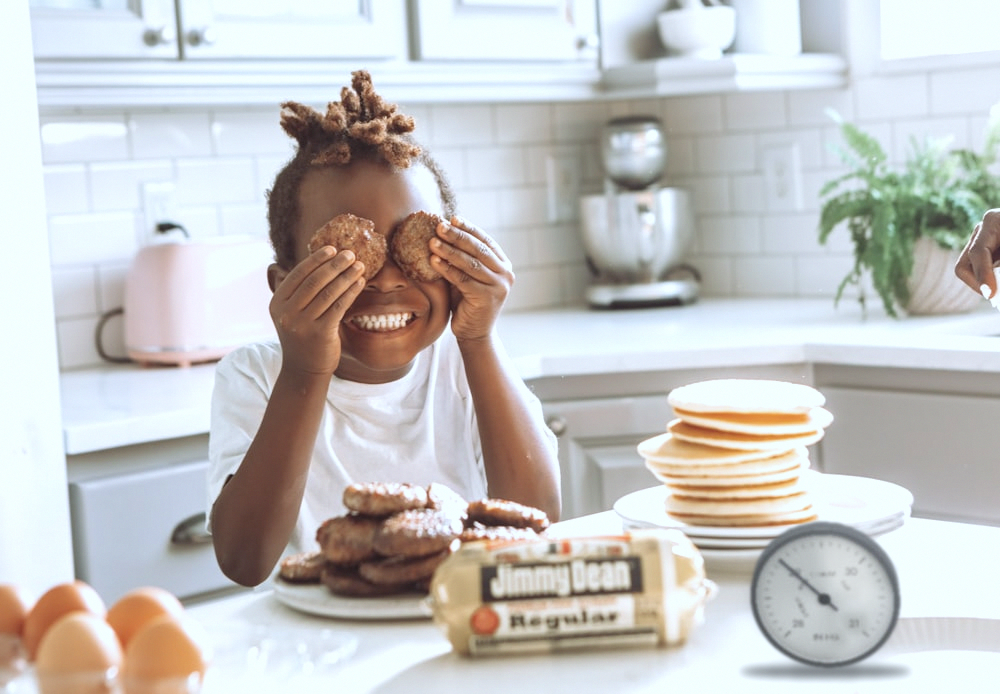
29 inHg
